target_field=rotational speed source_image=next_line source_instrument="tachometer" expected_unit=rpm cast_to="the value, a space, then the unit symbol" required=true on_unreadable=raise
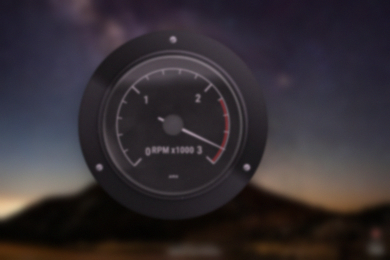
2800 rpm
